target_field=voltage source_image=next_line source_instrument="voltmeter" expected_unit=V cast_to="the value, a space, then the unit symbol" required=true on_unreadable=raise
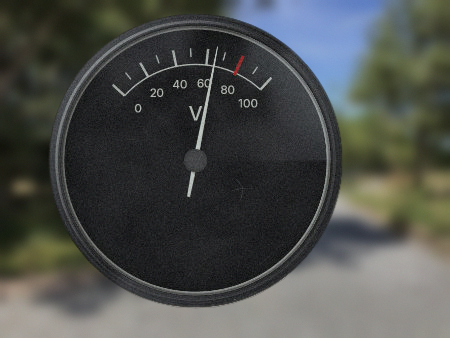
65 V
